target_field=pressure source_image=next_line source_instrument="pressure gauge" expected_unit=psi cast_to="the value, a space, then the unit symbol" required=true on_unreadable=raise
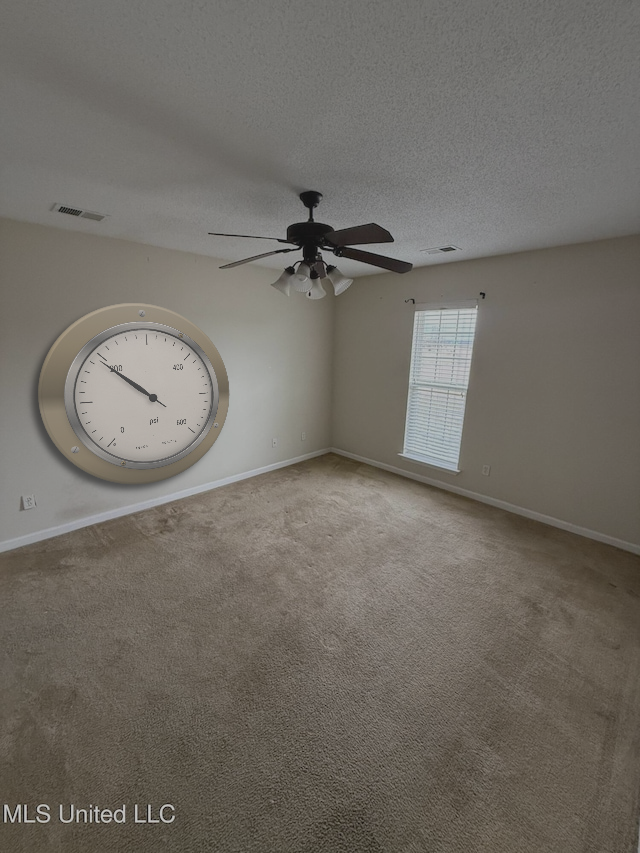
190 psi
